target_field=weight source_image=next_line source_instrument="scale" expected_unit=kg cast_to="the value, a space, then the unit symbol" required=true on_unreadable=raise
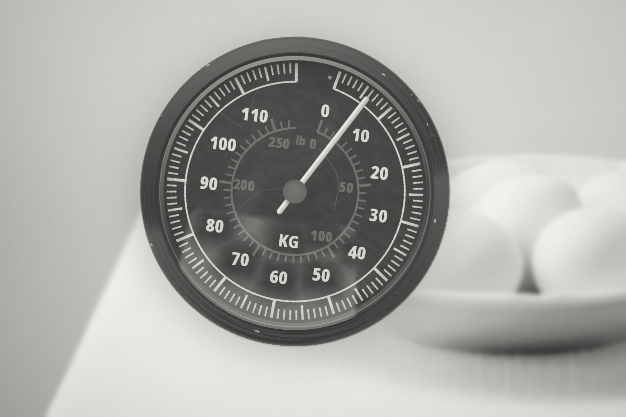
6 kg
